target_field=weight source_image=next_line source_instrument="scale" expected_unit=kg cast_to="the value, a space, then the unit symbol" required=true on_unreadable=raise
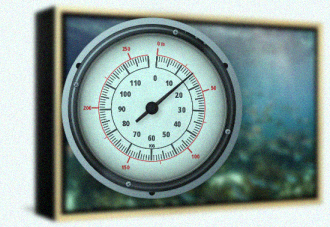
15 kg
